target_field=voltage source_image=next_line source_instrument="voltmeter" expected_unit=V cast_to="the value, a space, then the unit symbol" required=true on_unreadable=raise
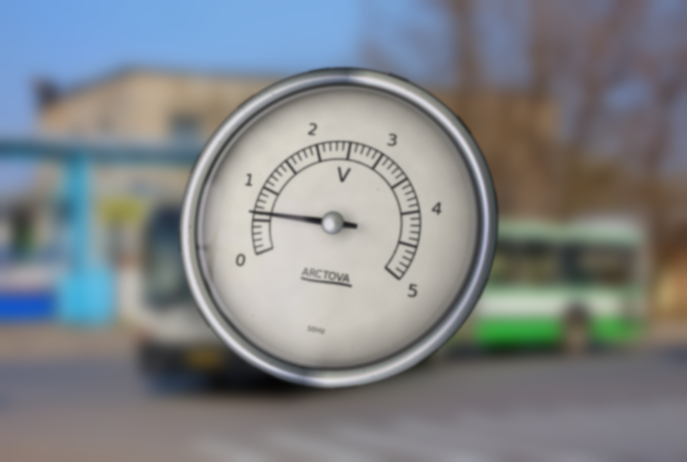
0.6 V
